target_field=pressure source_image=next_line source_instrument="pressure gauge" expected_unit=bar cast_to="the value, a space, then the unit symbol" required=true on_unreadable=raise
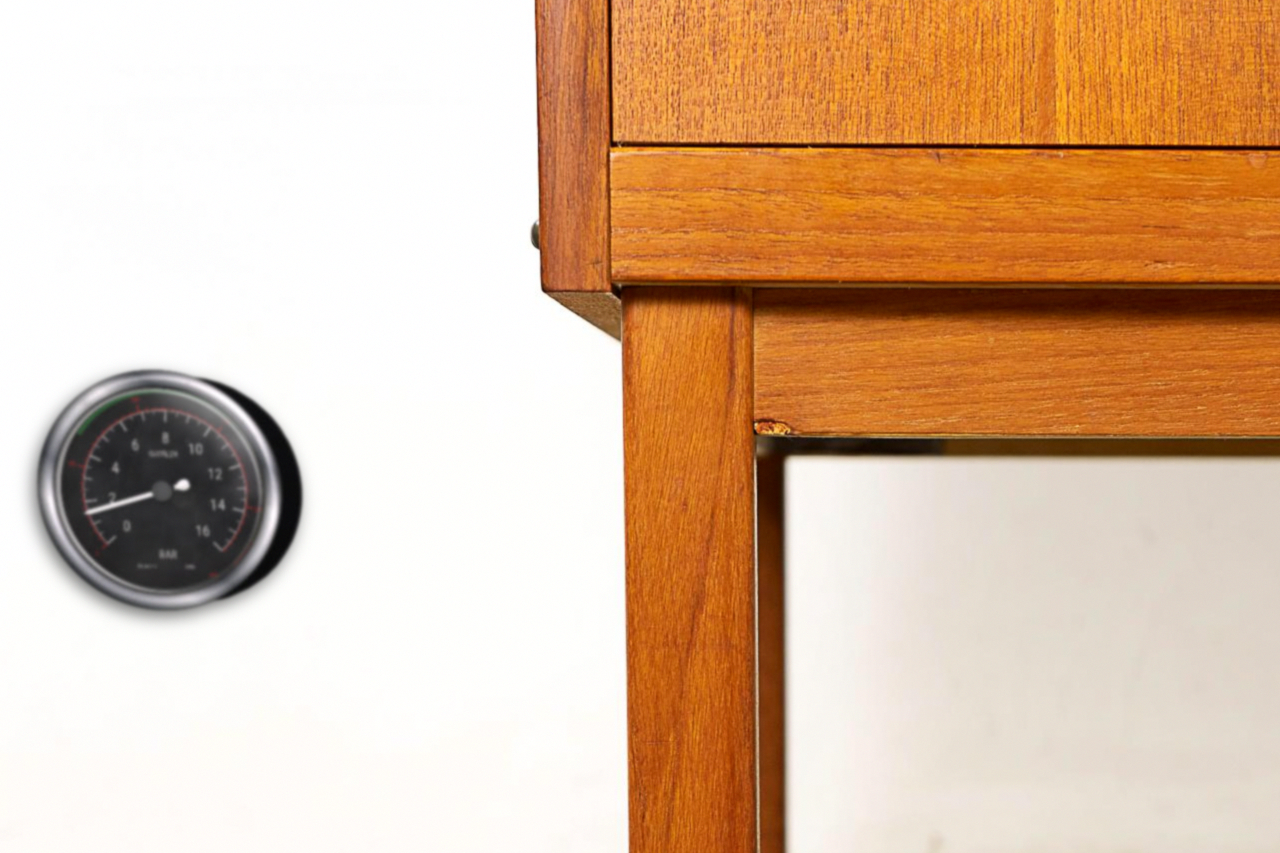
1.5 bar
